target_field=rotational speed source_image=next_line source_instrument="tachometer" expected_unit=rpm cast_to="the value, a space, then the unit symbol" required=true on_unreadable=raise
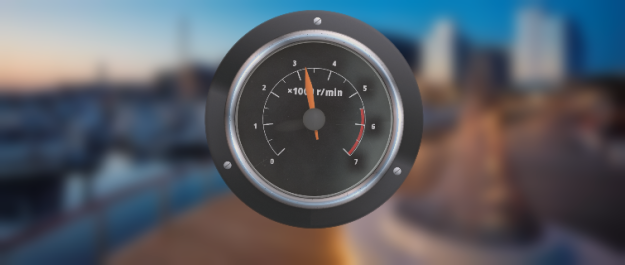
3250 rpm
